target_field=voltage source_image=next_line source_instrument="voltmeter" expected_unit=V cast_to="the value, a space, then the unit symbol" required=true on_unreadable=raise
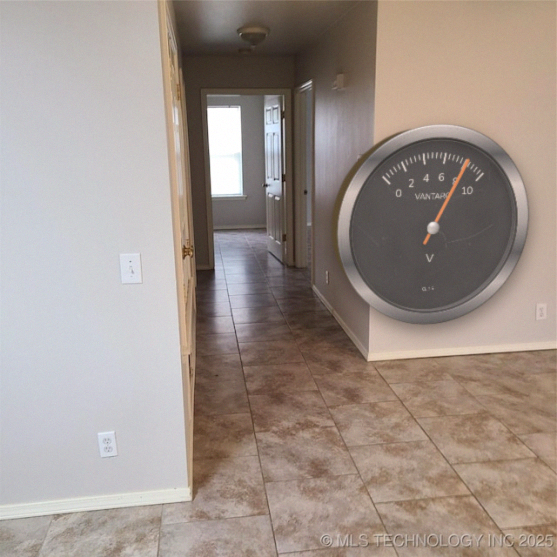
8 V
